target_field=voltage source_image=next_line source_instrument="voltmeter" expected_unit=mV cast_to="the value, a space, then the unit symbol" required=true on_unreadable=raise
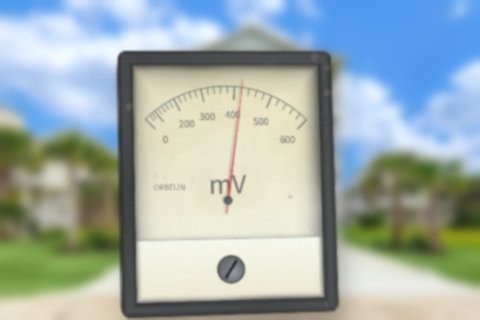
420 mV
